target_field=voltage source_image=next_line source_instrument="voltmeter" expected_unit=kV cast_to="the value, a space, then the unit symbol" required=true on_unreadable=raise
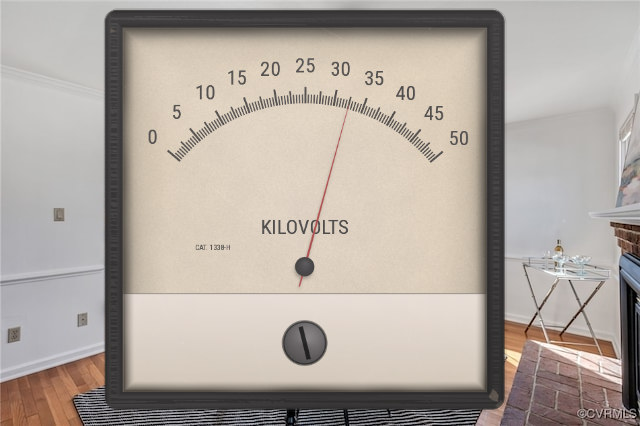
32.5 kV
